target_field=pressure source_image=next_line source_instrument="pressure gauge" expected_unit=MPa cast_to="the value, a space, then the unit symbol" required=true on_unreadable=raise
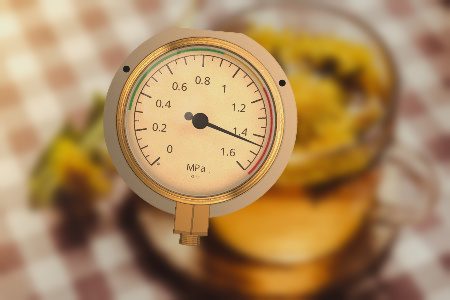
1.45 MPa
